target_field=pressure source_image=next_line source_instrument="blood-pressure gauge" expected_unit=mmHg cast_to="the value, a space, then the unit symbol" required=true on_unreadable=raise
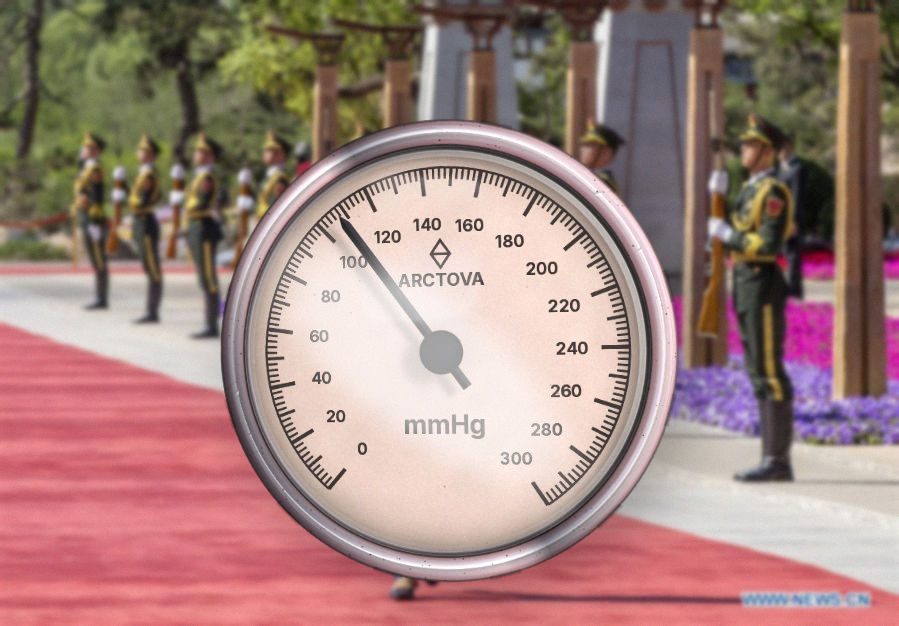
108 mmHg
